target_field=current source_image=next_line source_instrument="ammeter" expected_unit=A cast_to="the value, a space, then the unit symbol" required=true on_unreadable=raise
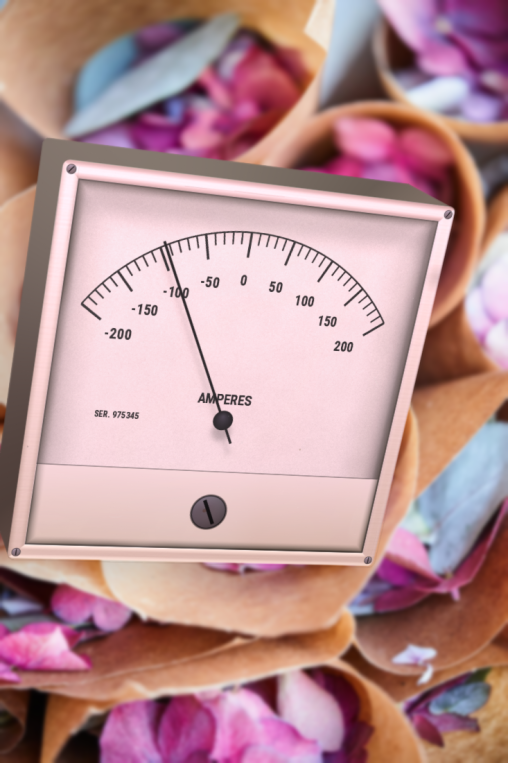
-95 A
